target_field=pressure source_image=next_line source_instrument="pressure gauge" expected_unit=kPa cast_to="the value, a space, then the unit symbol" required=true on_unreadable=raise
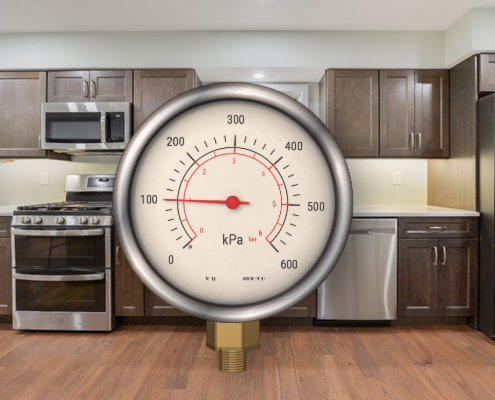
100 kPa
